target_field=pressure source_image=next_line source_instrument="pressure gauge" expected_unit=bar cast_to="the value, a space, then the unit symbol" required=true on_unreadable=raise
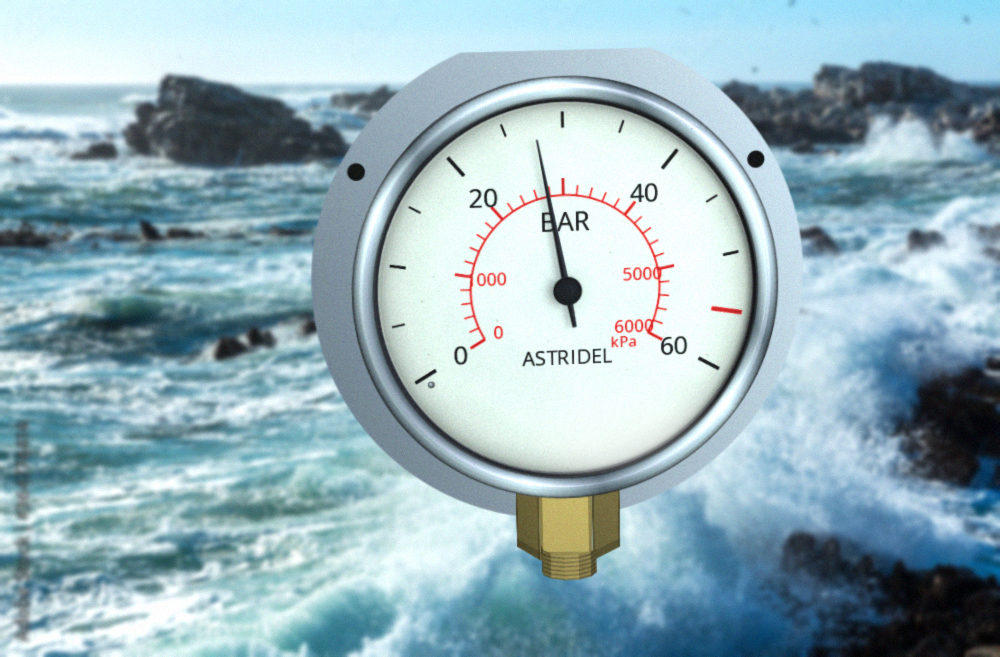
27.5 bar
